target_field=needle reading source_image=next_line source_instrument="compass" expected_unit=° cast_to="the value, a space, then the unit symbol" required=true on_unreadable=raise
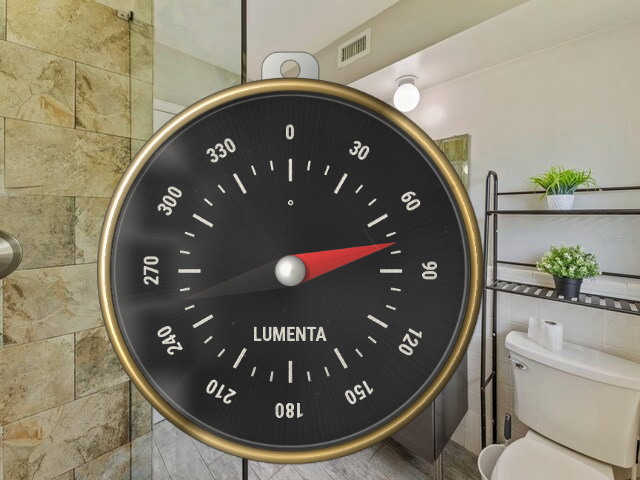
75 °
